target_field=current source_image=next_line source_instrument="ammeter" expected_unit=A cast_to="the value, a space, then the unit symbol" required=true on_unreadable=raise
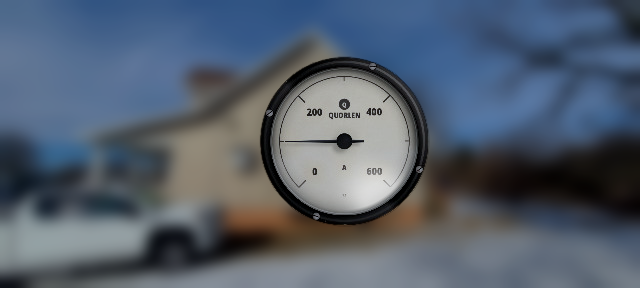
100 A
